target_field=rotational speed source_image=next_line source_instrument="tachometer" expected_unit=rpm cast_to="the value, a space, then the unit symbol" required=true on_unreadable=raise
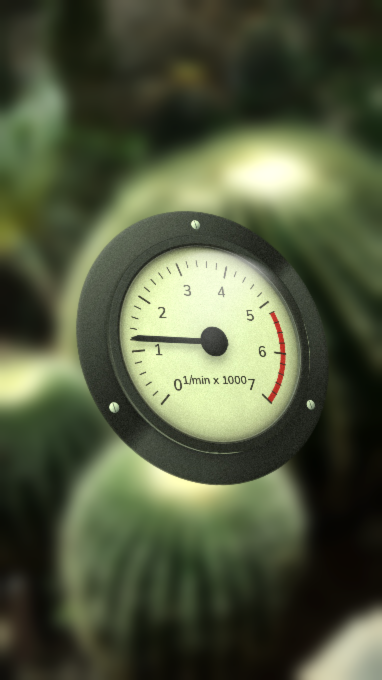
1200 rpm
